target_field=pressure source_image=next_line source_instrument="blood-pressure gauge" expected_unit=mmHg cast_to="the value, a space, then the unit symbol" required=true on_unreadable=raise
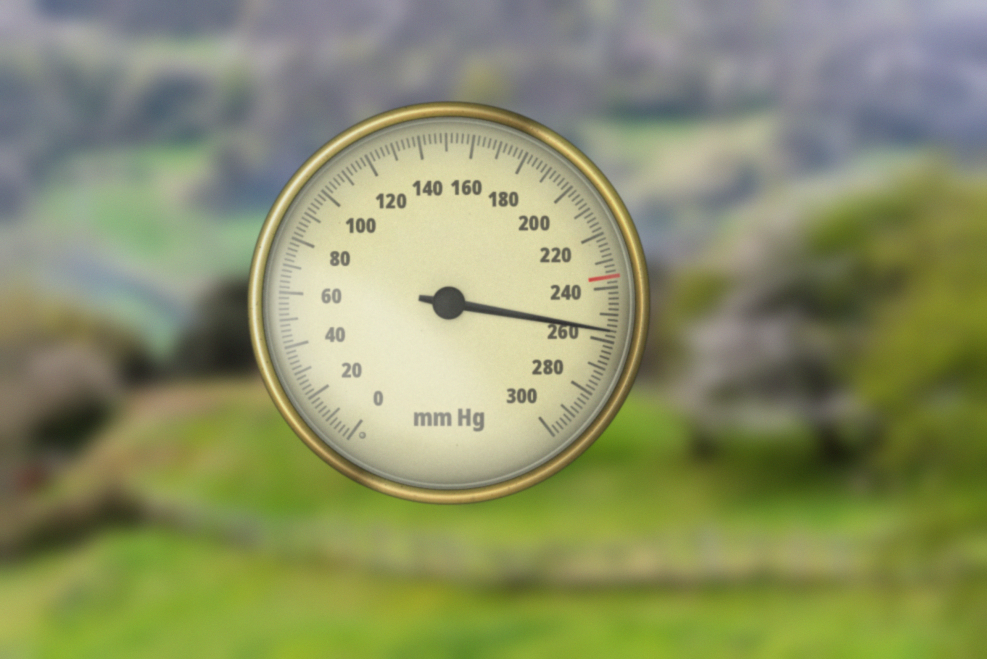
256 mmHg
